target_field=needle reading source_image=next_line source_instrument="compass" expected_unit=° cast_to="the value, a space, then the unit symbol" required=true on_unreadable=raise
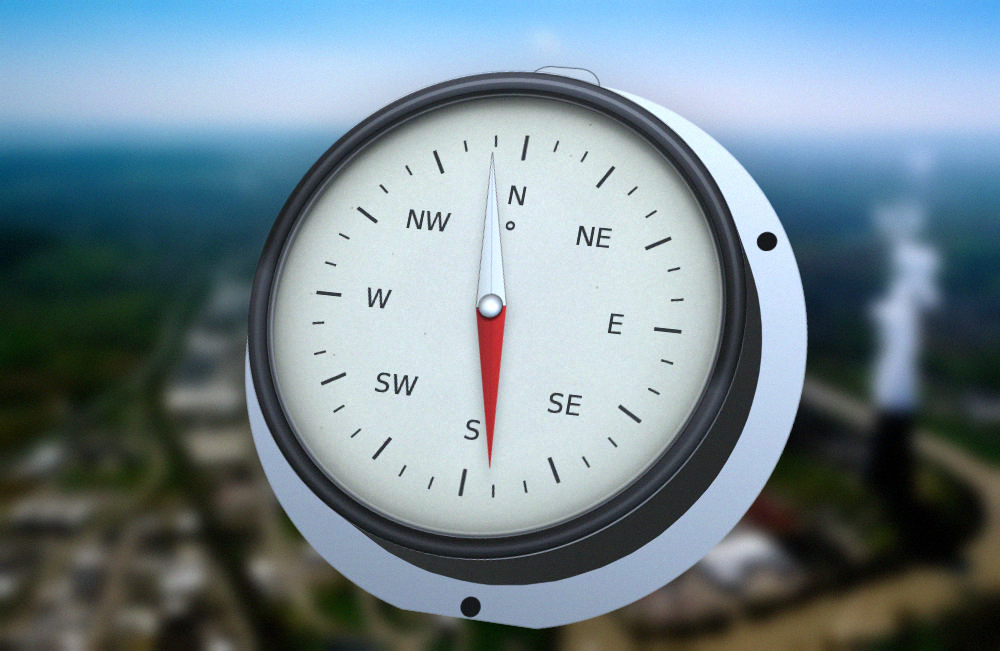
170 °
